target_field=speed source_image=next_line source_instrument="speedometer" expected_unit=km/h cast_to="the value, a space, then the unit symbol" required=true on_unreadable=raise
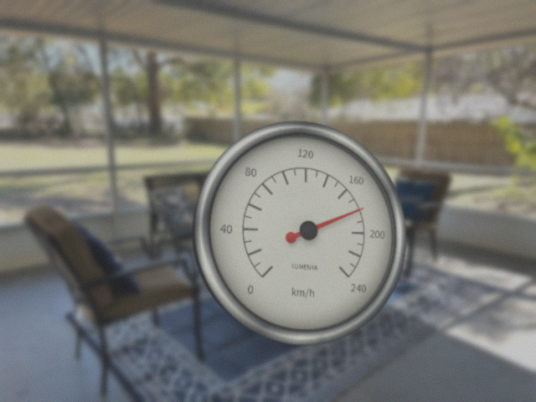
180 km/h
